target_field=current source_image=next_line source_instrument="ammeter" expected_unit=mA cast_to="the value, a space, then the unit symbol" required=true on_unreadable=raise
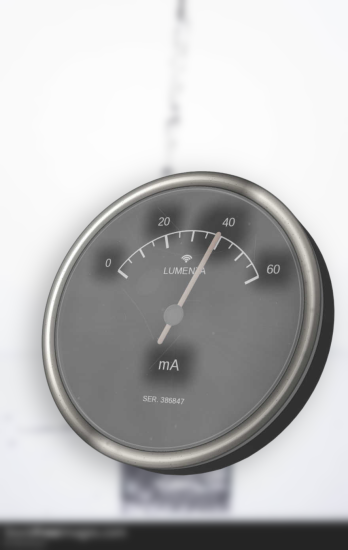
40 mA
